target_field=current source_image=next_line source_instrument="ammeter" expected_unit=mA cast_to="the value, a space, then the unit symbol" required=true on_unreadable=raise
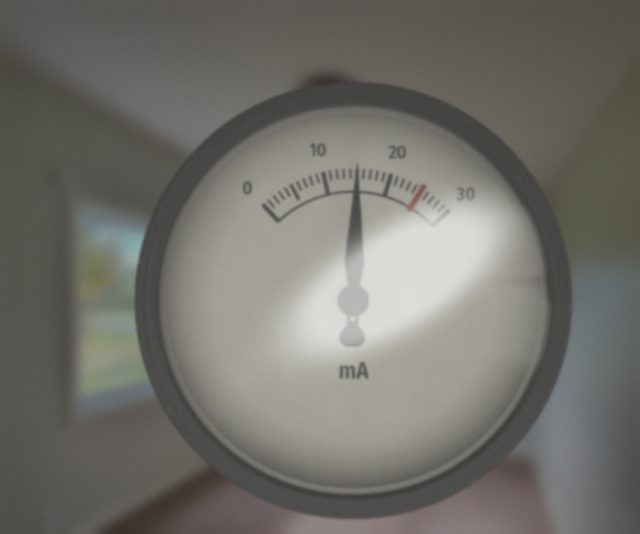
15 mA
